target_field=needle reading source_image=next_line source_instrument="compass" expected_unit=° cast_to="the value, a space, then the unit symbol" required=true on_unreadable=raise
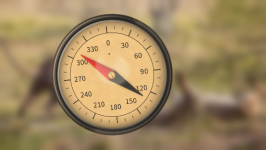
310 °
